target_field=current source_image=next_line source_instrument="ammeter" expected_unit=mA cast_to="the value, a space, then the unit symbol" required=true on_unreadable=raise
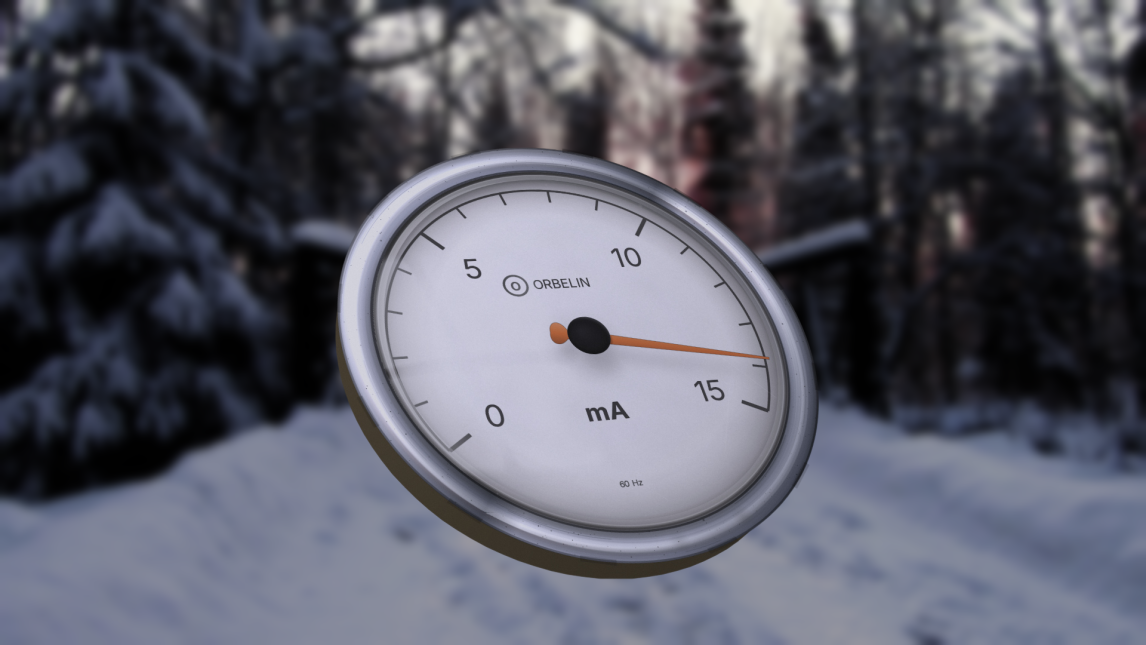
14 mA
